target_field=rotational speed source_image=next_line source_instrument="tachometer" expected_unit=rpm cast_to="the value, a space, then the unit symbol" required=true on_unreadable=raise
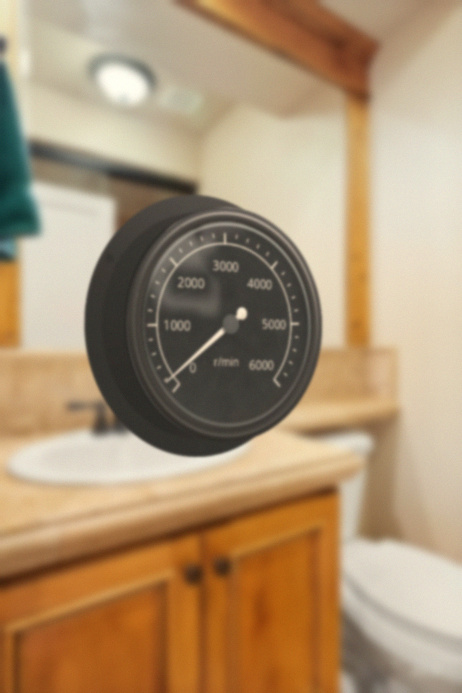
200 rpm
